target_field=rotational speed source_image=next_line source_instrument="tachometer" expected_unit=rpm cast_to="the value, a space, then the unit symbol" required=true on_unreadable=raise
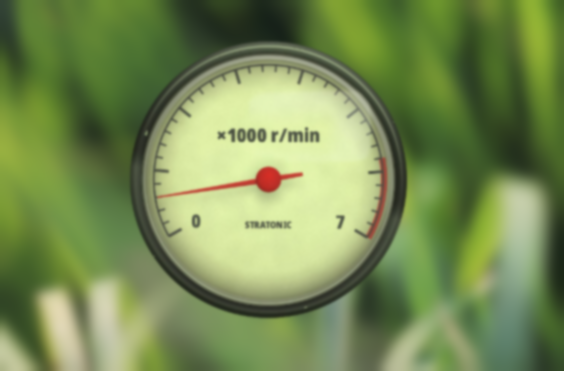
600 rpm
